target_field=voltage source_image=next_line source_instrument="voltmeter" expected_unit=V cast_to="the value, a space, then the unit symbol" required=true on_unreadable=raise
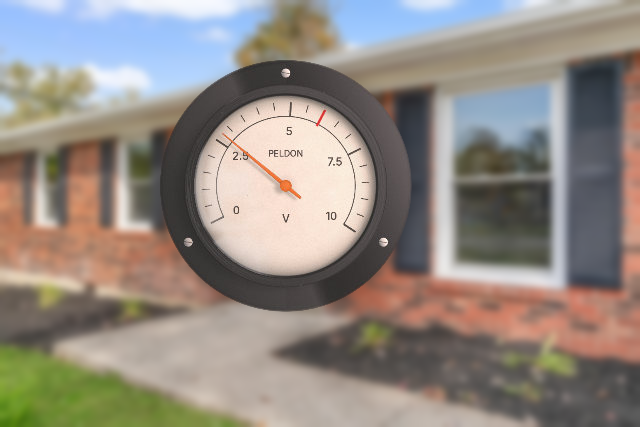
2.75 V
